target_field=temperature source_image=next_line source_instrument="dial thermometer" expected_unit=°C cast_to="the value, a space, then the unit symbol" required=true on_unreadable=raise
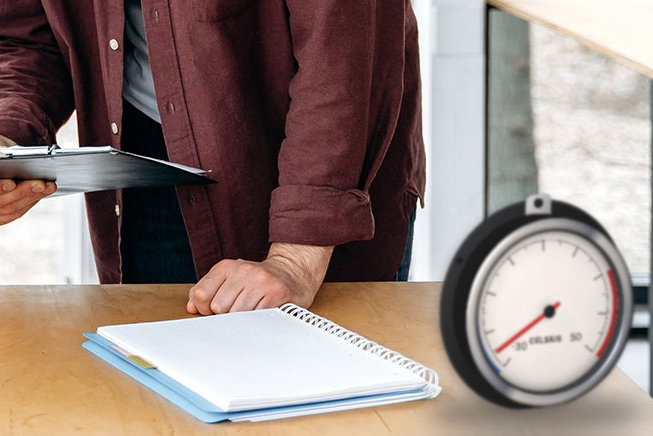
-25 °C
